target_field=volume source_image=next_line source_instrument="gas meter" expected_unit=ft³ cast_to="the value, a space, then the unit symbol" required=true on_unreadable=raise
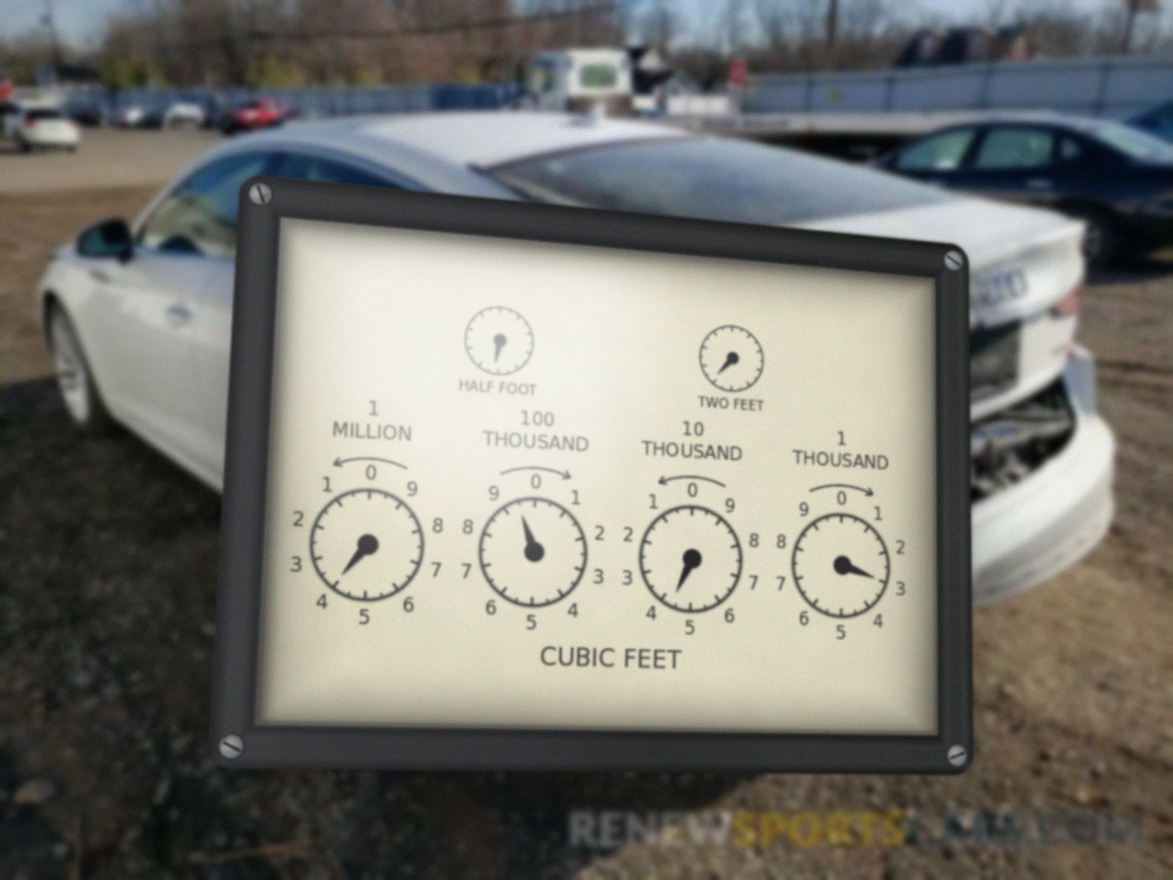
394300 ft³
